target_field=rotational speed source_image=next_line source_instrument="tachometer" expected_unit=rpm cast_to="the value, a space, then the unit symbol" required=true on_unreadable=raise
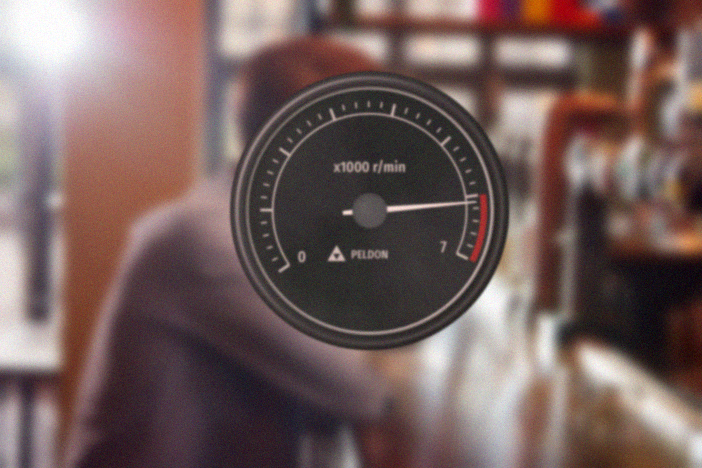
6100 rpm
